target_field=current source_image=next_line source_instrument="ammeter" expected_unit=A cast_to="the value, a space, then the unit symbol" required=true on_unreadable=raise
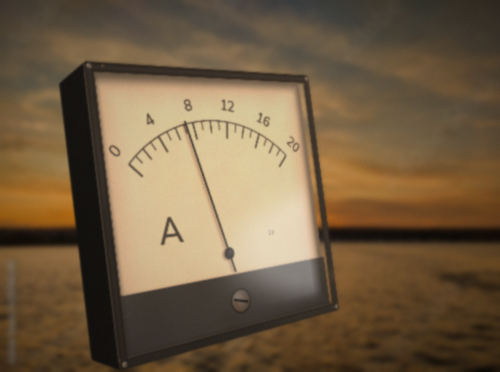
7 A
